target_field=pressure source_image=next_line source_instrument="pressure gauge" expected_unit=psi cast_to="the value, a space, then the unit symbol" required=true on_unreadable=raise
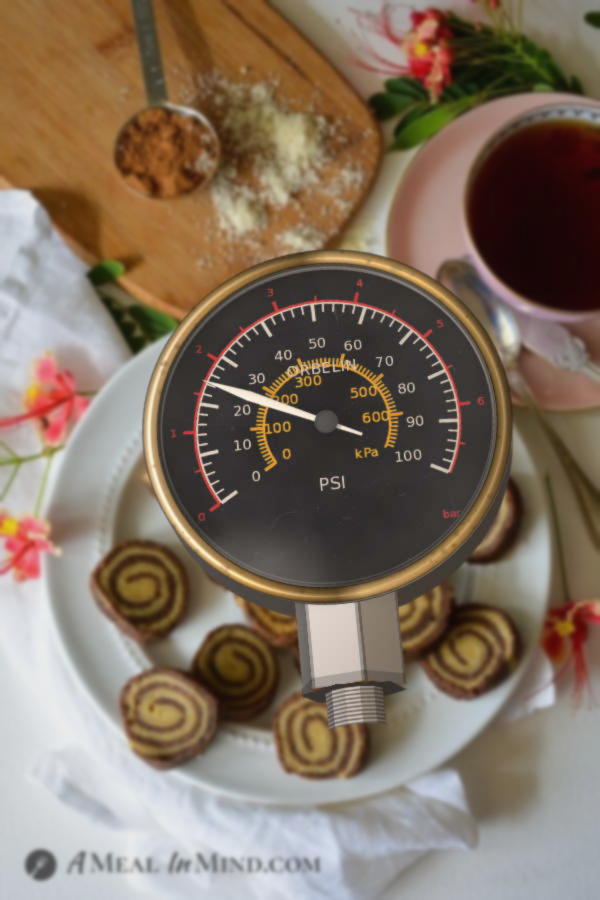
24 psi
